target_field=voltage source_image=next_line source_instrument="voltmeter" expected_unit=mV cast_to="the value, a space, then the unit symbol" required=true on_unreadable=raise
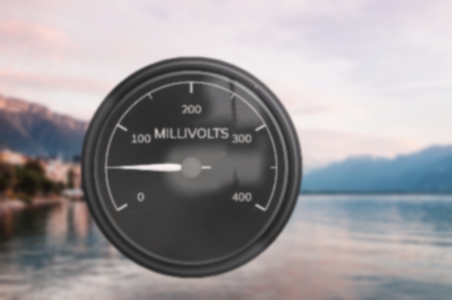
50 mV
